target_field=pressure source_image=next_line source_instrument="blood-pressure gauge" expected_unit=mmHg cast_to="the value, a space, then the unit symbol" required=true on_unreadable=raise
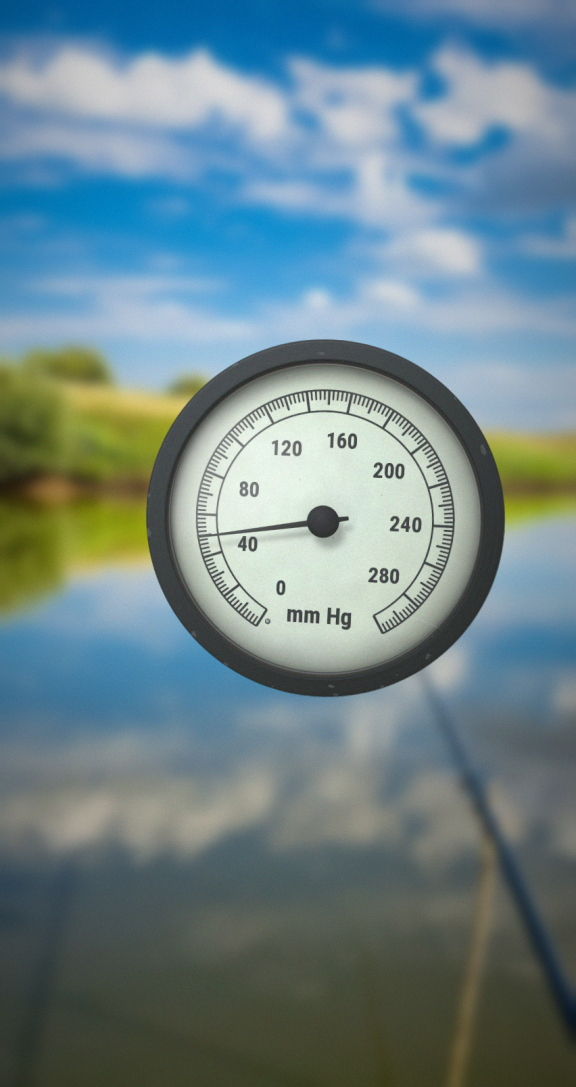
50 mmHg
